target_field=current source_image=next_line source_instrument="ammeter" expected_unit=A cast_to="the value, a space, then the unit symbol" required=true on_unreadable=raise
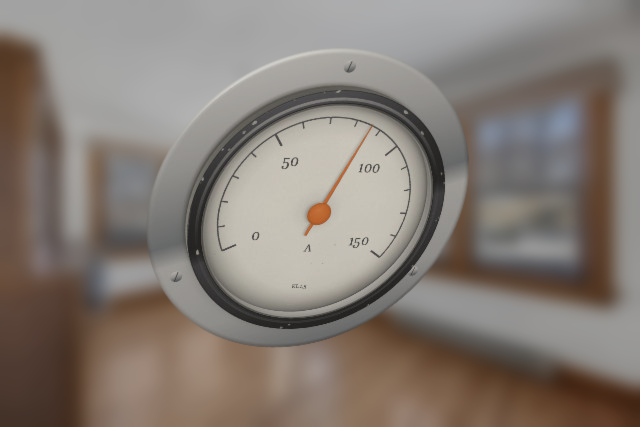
85 A
